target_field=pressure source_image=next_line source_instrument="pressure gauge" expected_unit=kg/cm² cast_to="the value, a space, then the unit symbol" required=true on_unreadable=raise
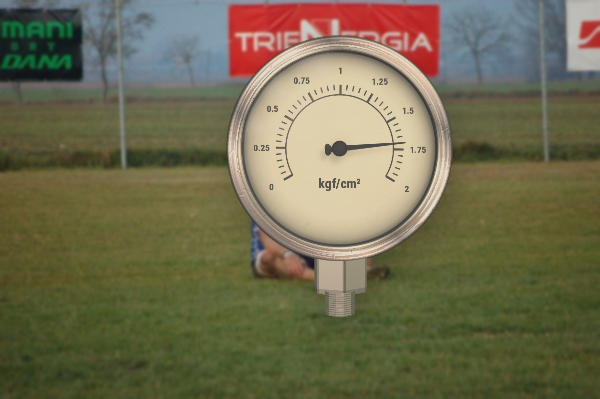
1.7 kg/cm²
